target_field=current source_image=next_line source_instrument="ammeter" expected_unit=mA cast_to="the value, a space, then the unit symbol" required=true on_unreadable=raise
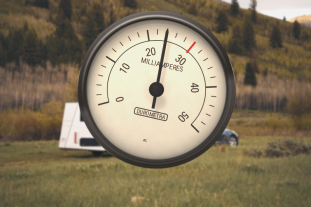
24 mA
